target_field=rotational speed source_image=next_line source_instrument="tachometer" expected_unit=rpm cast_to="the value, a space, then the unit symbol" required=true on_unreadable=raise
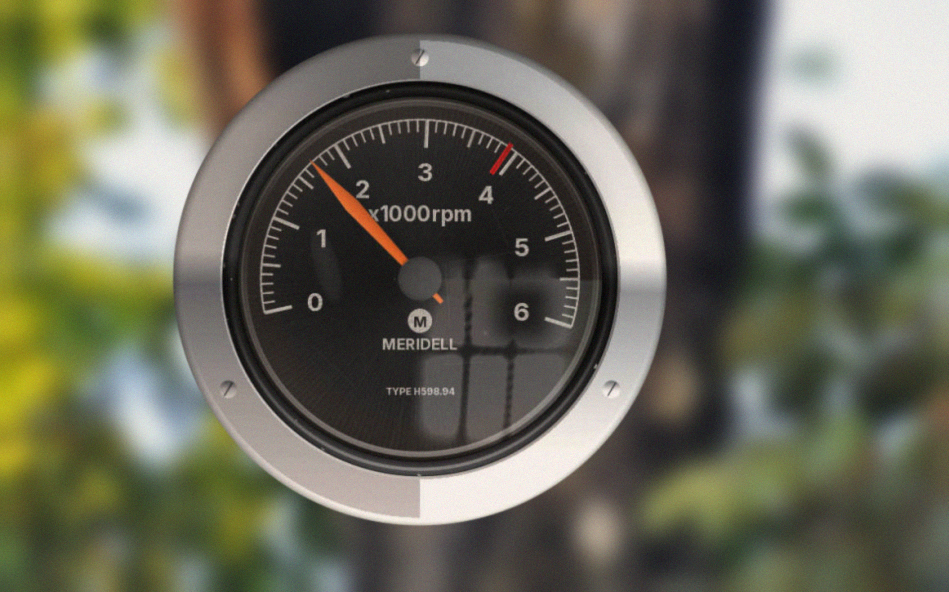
1700 rpm
